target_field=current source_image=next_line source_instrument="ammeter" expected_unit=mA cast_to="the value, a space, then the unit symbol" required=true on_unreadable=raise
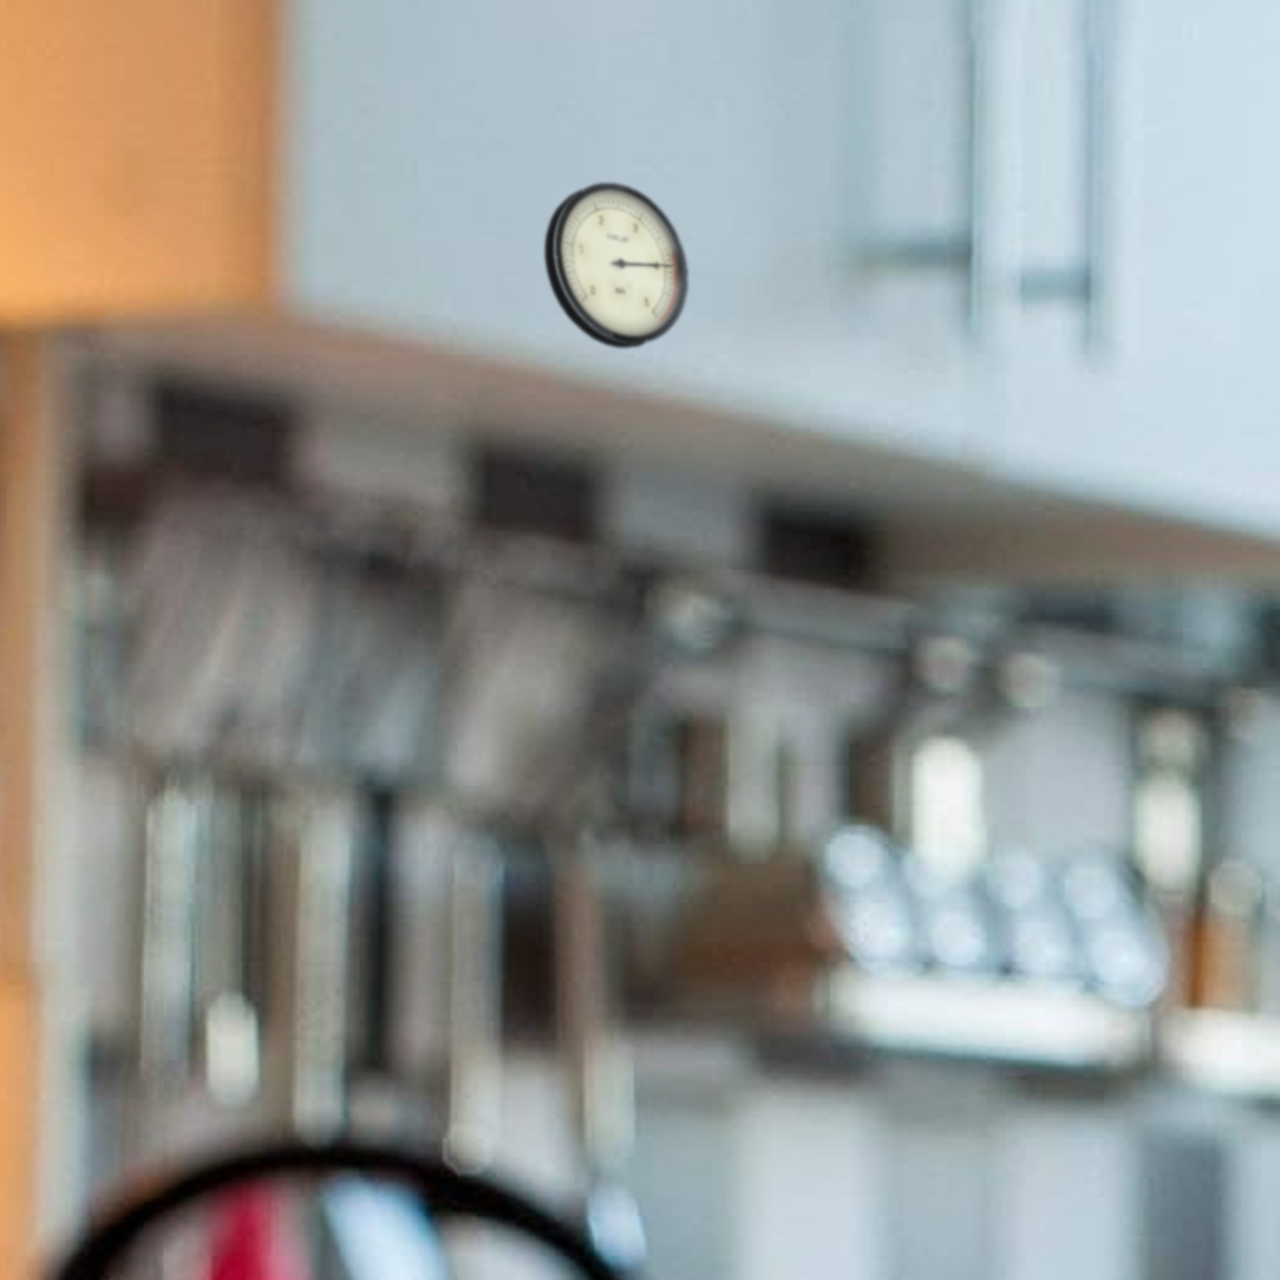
4 mA
